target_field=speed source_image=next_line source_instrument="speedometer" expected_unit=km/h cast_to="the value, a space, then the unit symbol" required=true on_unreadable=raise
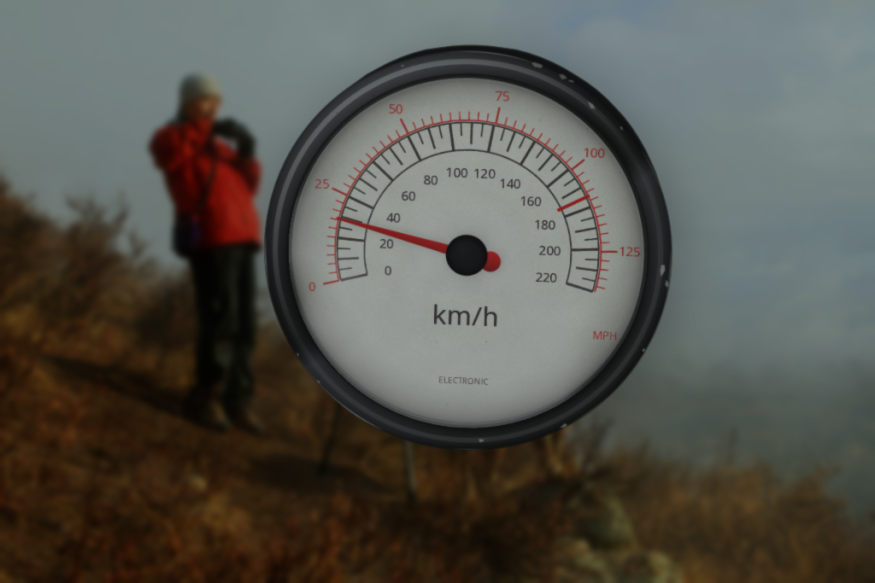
30 km/h
